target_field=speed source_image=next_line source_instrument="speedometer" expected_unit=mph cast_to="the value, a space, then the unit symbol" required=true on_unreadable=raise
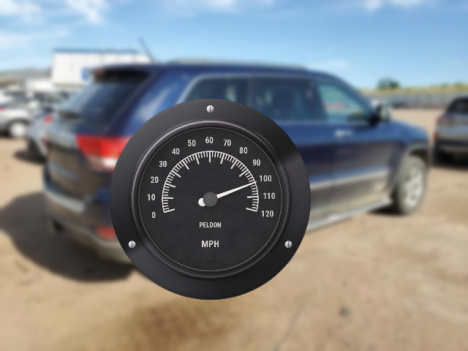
100 mph
